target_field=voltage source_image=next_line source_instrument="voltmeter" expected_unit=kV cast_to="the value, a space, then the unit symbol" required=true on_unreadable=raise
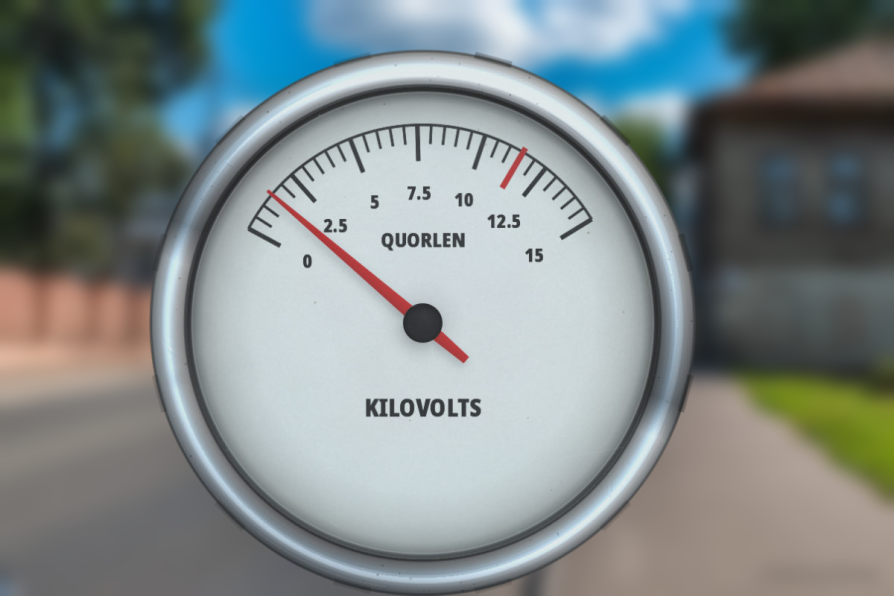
1.5 kV
